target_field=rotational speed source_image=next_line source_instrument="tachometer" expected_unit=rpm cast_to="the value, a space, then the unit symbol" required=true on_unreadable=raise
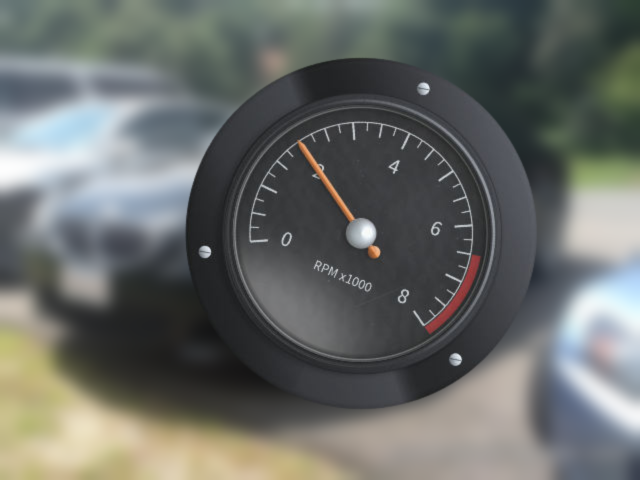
2000 rpm
